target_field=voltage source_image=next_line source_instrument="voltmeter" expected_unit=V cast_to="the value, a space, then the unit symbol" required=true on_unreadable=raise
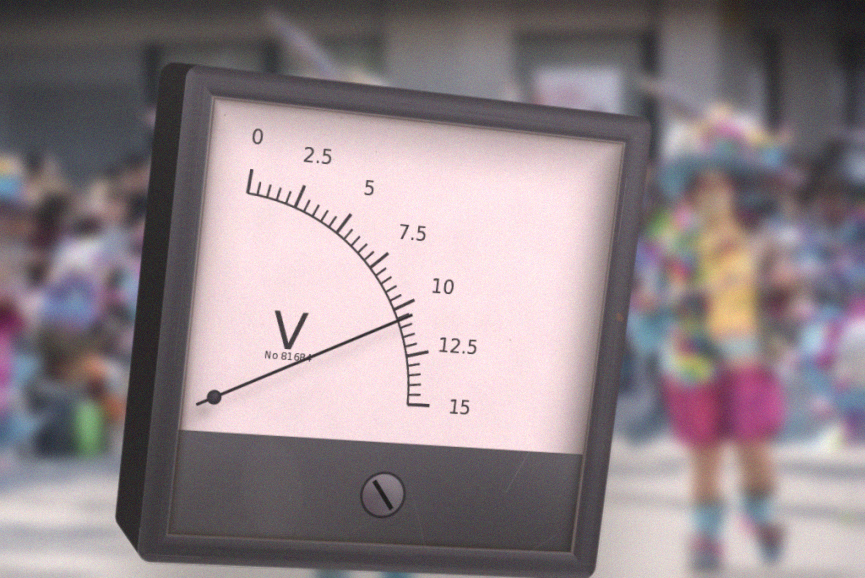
10.5 V
